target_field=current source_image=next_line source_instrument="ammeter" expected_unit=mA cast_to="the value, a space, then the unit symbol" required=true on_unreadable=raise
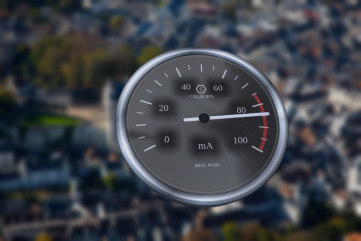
85 mA
